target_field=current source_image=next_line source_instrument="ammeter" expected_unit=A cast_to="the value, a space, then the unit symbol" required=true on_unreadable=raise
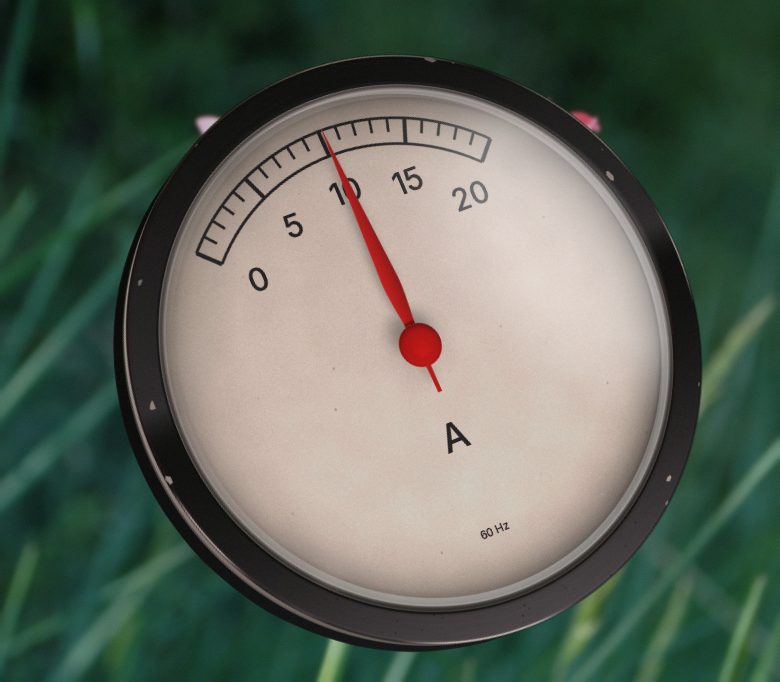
10 A
